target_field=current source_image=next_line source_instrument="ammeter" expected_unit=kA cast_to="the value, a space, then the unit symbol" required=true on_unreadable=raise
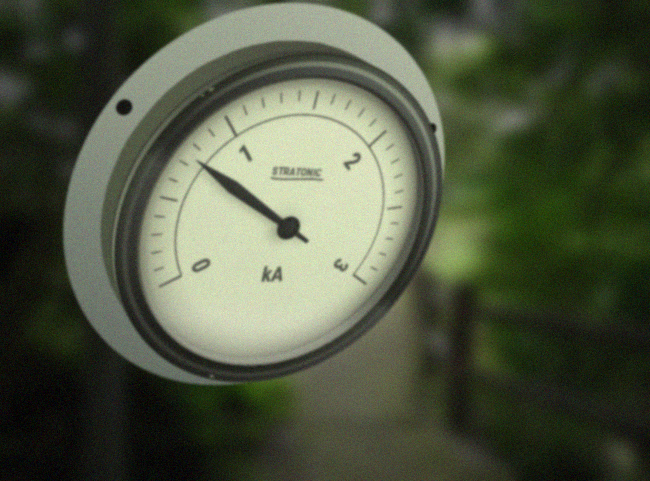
0.75 kA
